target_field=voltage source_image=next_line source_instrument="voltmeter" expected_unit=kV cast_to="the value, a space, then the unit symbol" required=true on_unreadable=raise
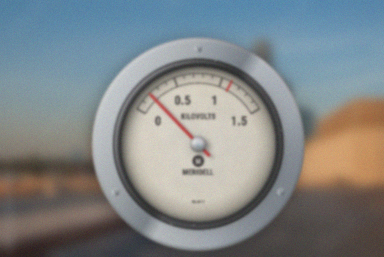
0.2 kV
